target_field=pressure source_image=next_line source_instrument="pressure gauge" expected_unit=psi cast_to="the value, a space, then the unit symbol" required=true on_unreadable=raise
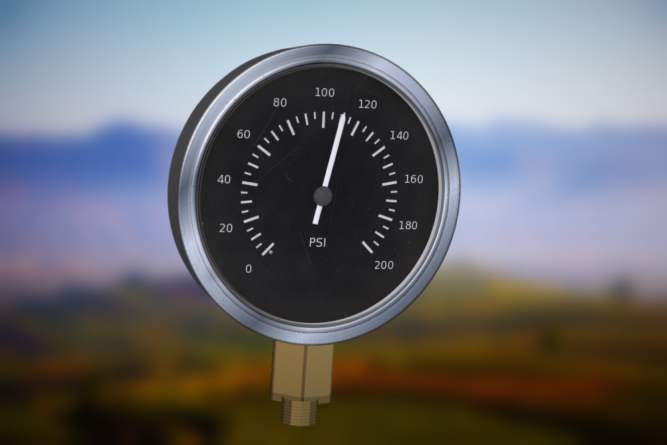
110 psi
